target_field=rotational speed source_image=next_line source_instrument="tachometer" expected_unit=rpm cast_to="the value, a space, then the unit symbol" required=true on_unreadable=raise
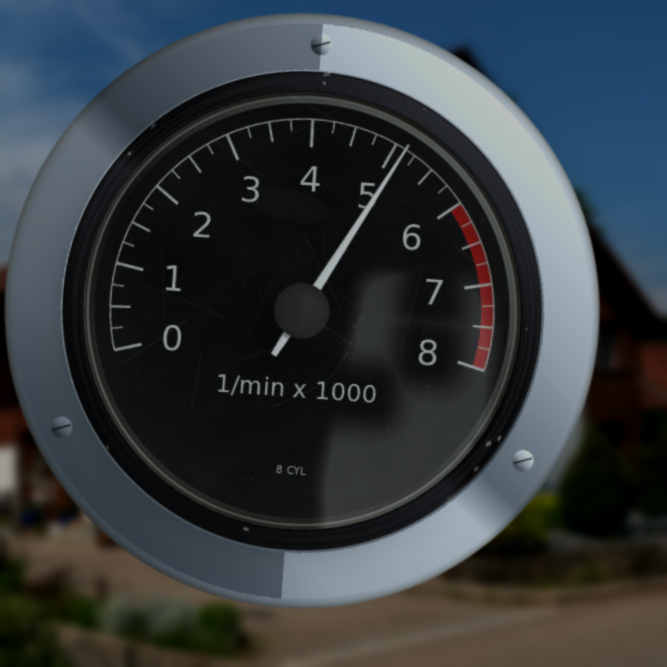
5125 rpm
